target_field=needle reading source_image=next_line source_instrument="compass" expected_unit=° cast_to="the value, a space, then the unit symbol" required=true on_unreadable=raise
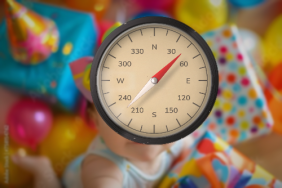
45 °
